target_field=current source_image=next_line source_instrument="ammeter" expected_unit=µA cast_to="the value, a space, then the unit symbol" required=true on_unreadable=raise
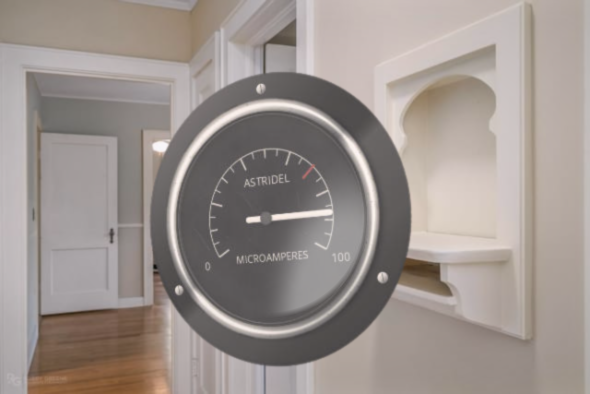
87.5 µA
